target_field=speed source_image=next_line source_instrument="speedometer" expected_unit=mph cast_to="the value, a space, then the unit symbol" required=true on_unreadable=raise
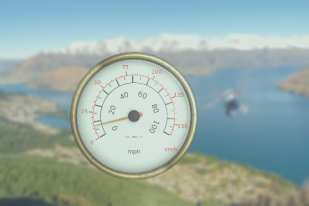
7.5 mph
